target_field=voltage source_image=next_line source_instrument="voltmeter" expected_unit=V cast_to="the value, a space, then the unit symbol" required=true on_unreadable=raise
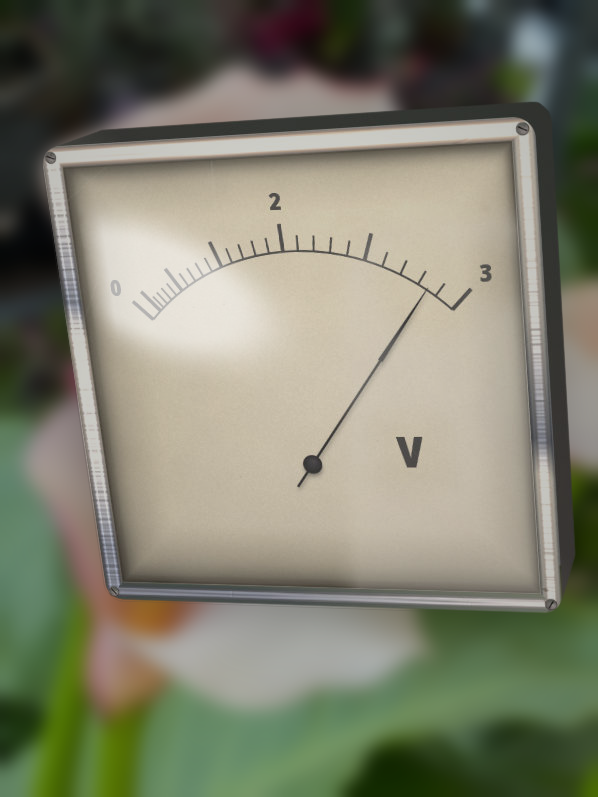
2.85 V
